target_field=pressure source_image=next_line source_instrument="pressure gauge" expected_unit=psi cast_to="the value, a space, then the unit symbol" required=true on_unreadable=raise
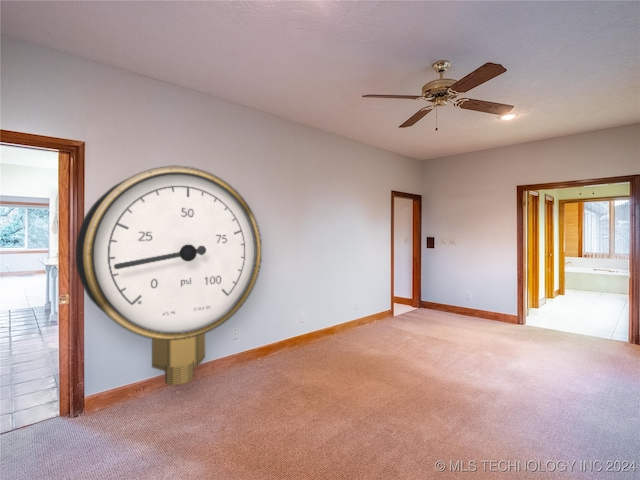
12.5 psi
